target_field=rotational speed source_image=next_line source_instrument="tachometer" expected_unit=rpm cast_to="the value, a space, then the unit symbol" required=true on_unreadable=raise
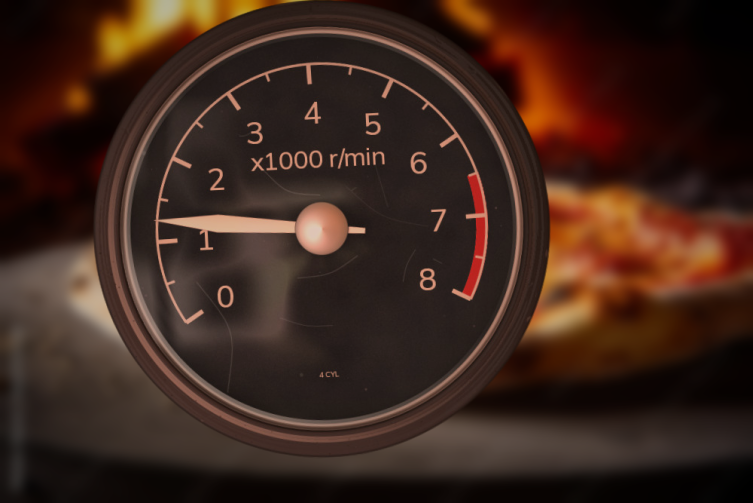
1250 rpm
